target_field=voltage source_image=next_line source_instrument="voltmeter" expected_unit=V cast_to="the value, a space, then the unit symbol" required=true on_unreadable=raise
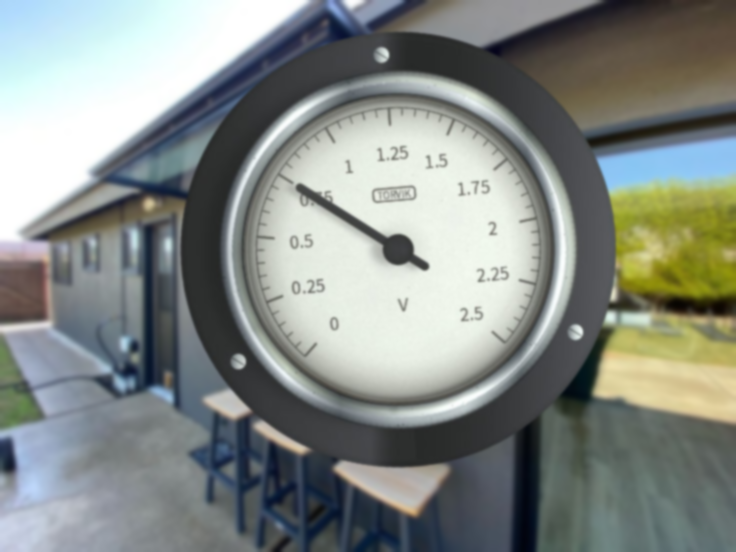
0.75 V
